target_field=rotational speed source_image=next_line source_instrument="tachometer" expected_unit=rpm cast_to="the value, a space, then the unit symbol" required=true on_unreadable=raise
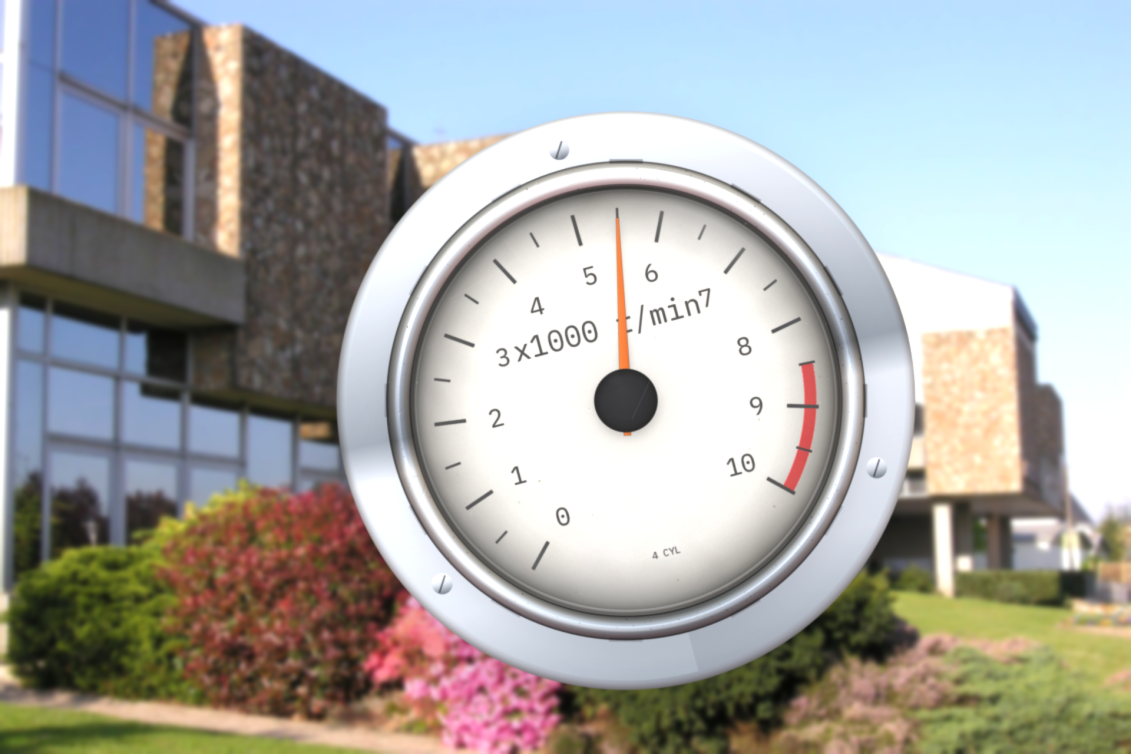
5500 rpm
